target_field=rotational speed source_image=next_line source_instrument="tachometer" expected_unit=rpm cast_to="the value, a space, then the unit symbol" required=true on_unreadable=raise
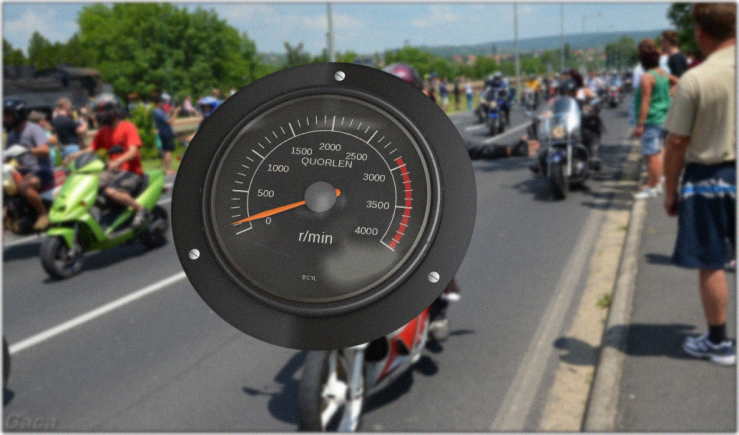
100 rpm
